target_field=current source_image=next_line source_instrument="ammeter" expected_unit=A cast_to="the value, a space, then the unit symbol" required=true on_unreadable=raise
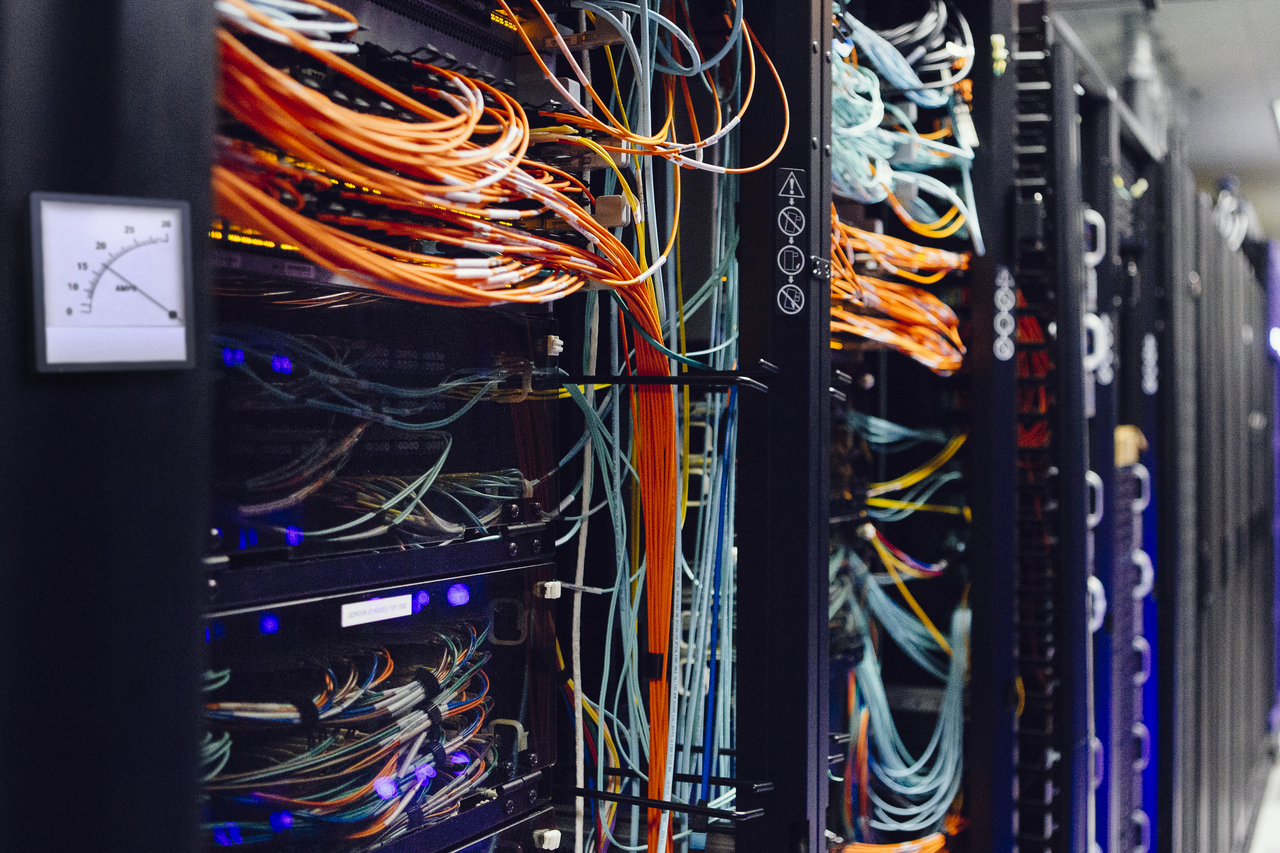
17.5 A
